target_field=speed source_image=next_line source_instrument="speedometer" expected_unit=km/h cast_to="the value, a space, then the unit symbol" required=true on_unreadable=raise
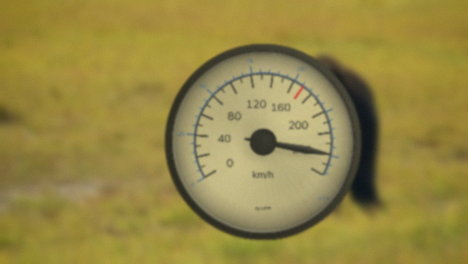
240 km/h
